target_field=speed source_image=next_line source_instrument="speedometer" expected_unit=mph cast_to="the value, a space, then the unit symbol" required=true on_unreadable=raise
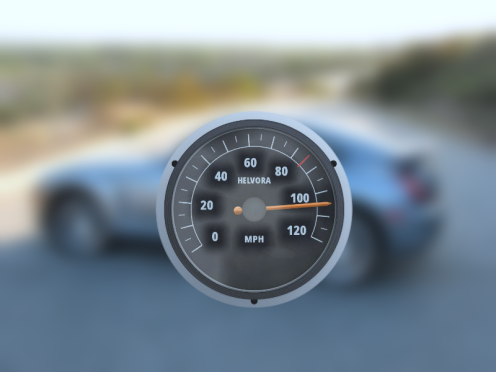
105 mph
